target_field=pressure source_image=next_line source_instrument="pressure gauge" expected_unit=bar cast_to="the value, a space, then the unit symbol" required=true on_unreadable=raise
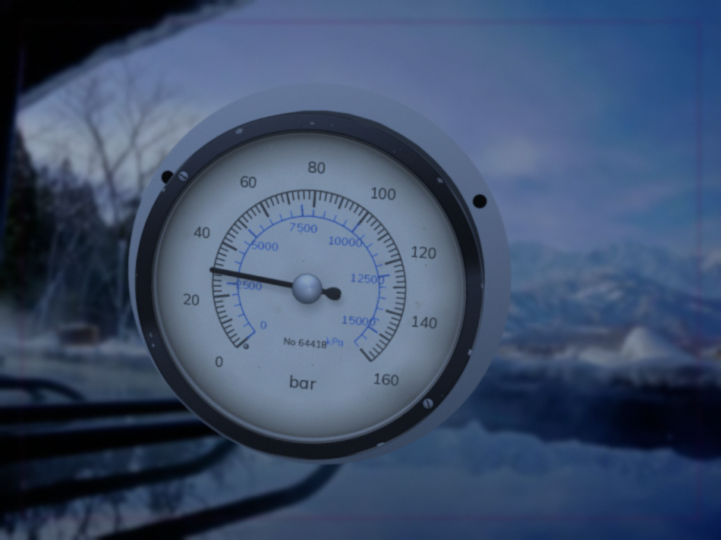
30 bar
